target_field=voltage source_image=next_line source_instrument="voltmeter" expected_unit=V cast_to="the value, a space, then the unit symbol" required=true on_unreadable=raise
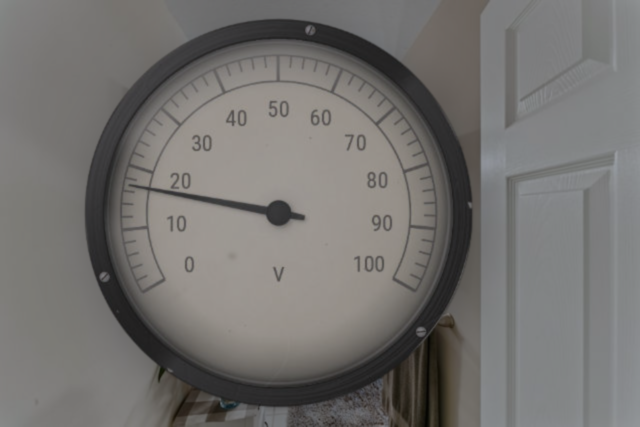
17 V
